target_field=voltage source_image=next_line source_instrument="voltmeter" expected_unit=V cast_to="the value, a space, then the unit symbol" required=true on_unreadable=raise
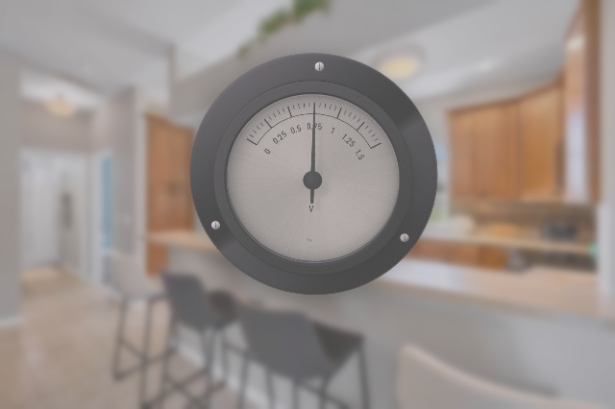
0.75 V
